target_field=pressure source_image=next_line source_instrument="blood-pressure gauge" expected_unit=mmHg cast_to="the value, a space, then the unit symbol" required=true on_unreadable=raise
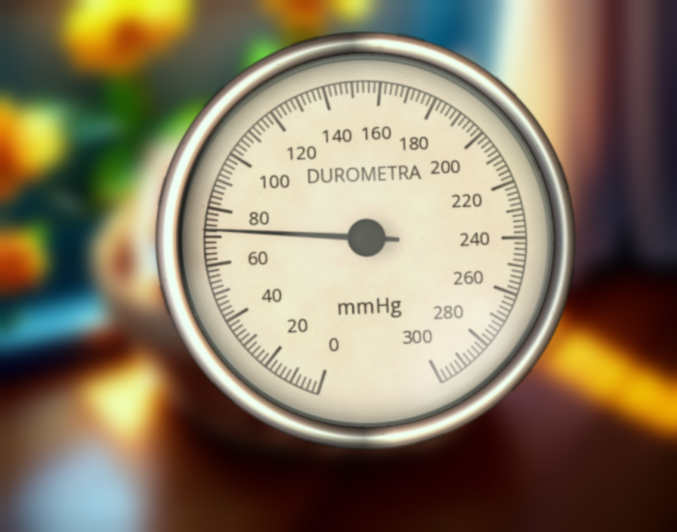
72 mmHg
